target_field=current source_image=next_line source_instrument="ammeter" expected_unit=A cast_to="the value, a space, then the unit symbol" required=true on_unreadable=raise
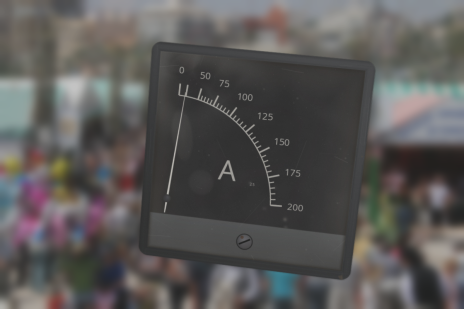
25 A
